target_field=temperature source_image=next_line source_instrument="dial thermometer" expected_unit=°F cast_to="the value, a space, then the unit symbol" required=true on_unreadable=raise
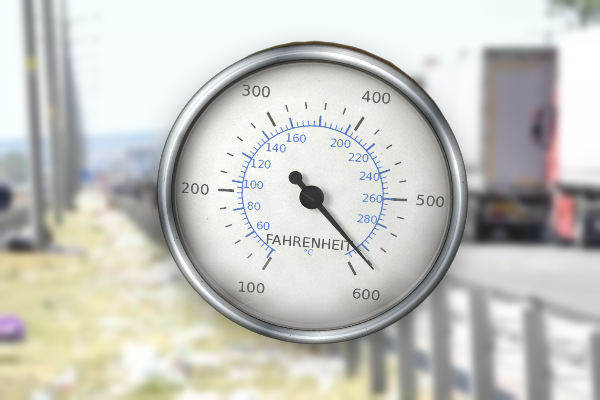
580 °F
